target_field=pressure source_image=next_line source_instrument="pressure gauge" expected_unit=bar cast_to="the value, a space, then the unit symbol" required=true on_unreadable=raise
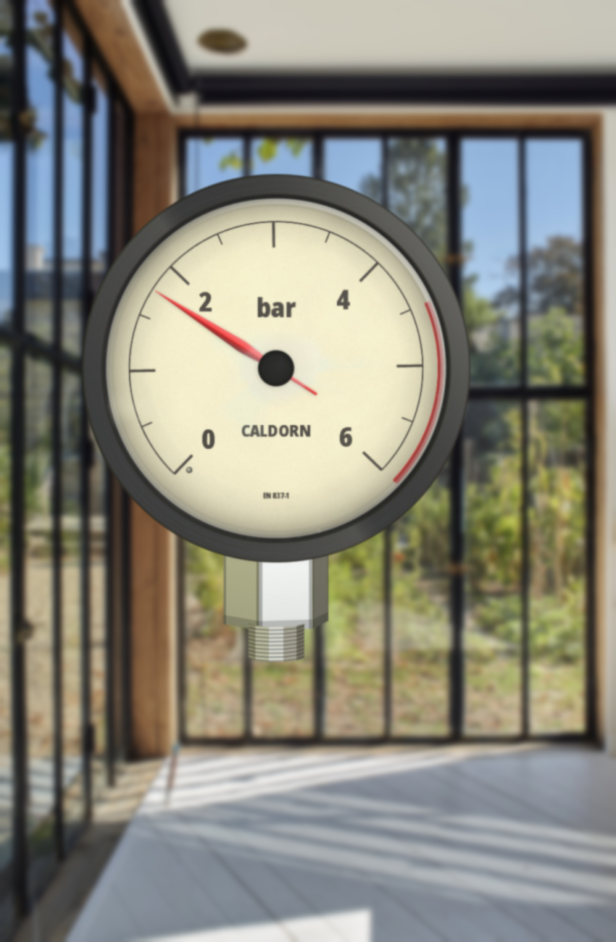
1.75 bar
